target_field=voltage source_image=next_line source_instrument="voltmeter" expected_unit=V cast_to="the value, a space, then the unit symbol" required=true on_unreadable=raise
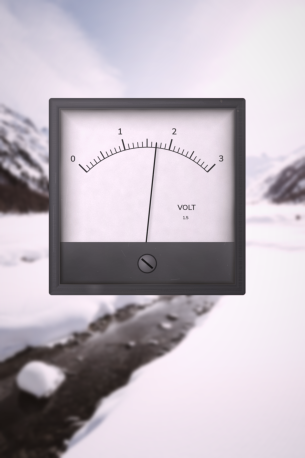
1.7 V
